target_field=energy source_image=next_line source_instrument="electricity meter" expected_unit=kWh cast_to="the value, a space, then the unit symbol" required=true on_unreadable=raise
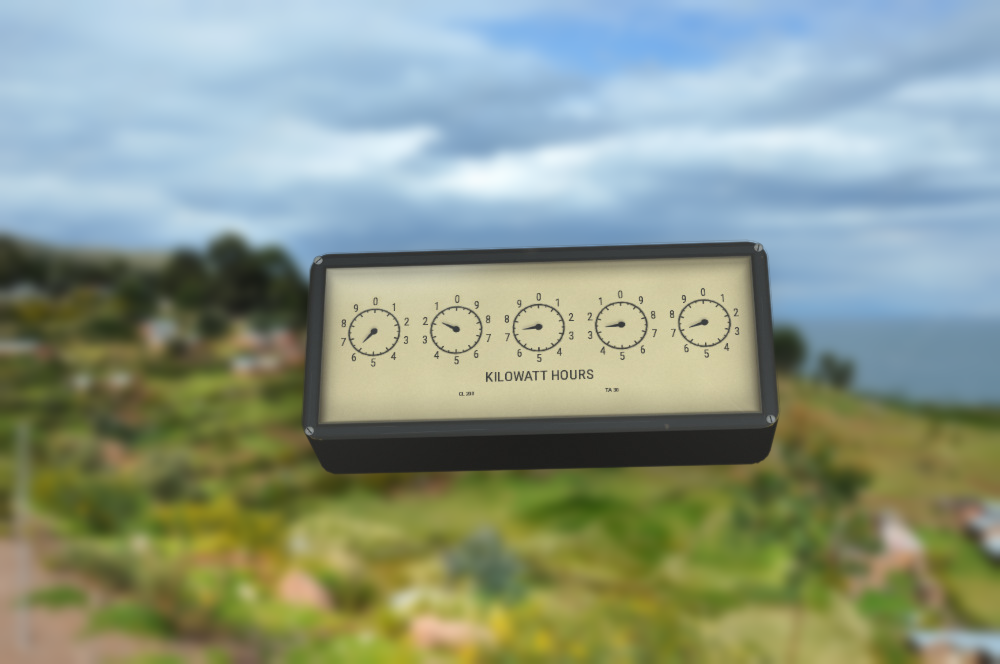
61727 kWh
